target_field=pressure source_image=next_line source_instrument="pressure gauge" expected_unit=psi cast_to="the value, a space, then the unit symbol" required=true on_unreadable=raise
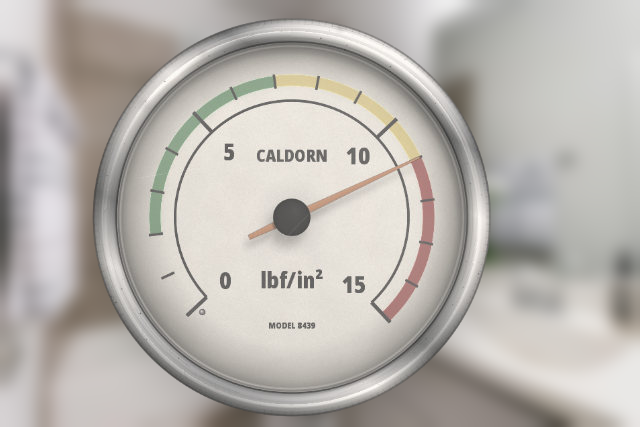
11 psi
